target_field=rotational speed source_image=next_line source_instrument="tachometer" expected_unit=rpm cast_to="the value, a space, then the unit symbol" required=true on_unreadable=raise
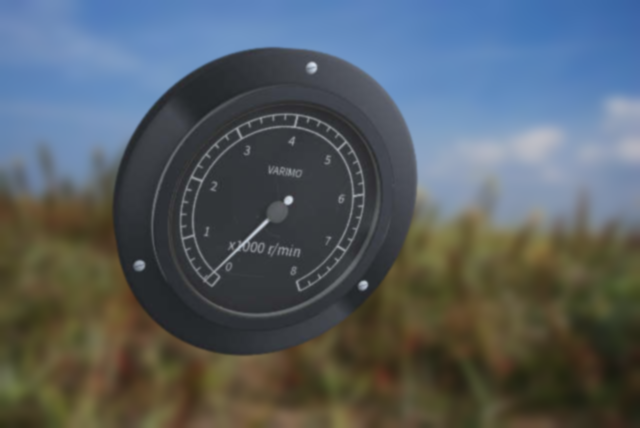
200 rpm
